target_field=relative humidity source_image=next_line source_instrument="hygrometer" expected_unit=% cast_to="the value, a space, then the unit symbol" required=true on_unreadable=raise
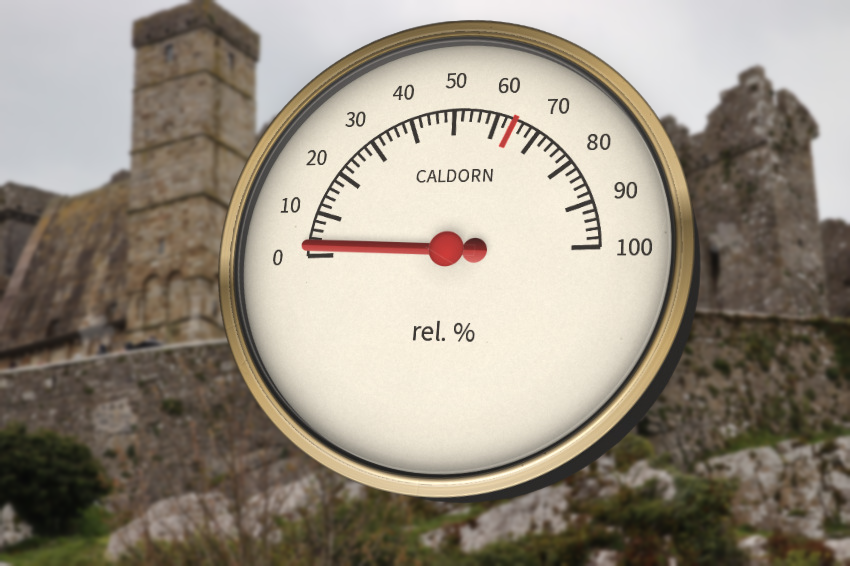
2 %
